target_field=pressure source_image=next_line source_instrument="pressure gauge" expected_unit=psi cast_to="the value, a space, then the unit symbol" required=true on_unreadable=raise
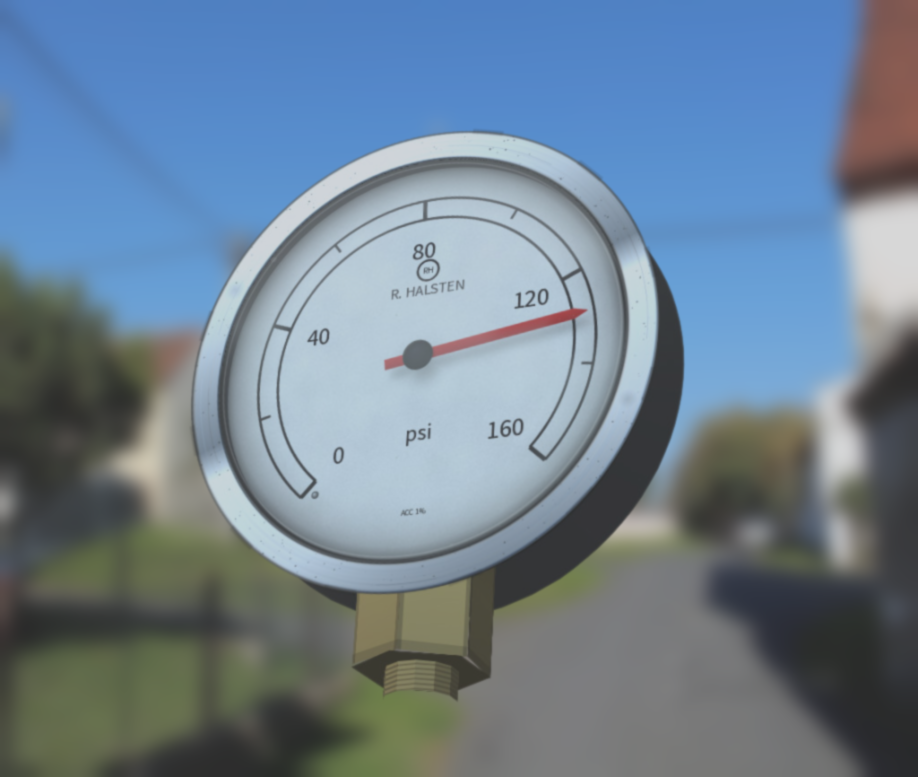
130 psi
